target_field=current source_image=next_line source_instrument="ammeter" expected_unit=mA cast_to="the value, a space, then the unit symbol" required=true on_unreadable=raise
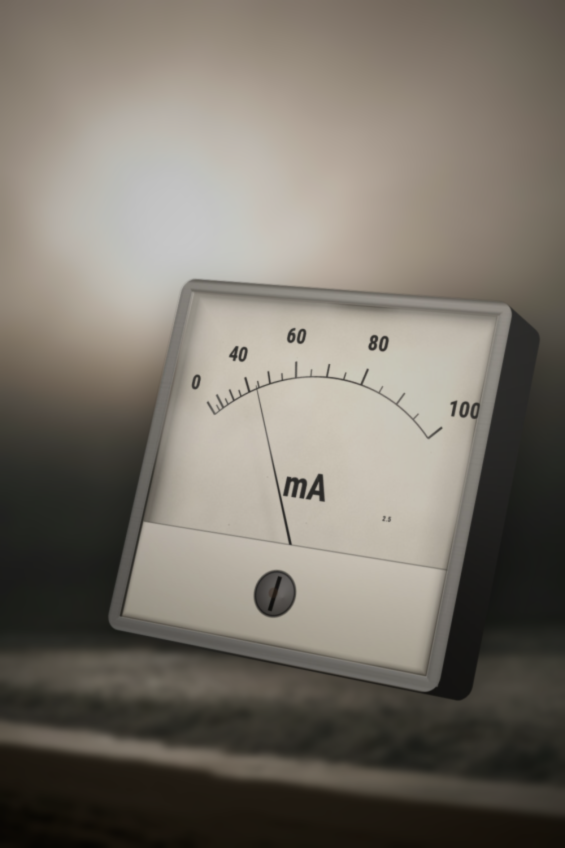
45 mA
